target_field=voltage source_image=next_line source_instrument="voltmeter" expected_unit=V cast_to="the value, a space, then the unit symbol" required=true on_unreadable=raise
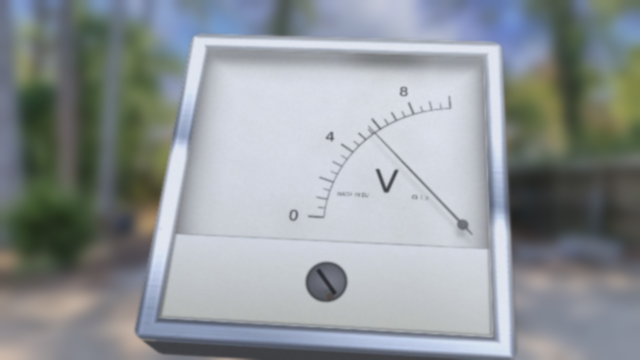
5.5 V
